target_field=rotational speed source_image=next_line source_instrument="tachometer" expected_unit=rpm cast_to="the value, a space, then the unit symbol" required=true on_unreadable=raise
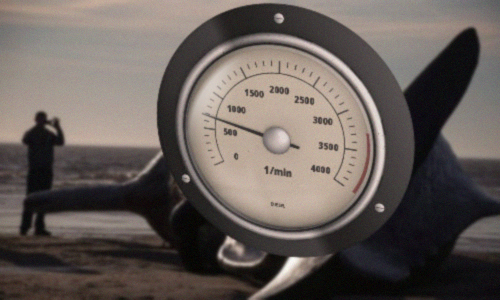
700 rpm
